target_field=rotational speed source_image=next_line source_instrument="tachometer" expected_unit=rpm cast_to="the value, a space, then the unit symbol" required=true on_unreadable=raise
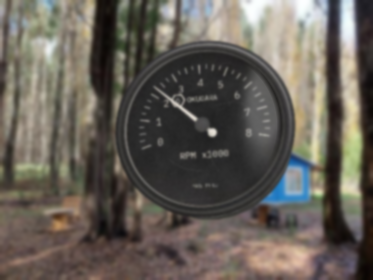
2250 rpm
